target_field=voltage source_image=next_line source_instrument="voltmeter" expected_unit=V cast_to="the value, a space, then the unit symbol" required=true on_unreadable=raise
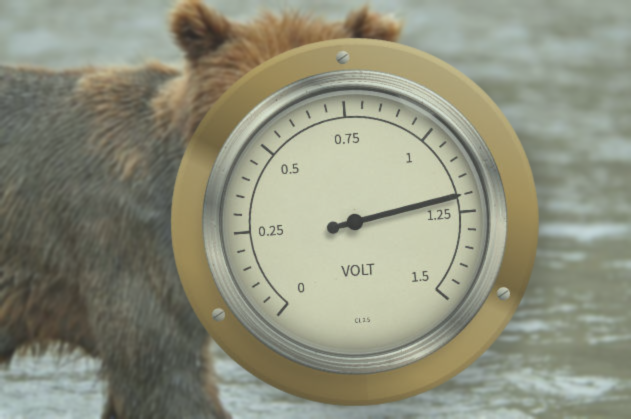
1.2 V
